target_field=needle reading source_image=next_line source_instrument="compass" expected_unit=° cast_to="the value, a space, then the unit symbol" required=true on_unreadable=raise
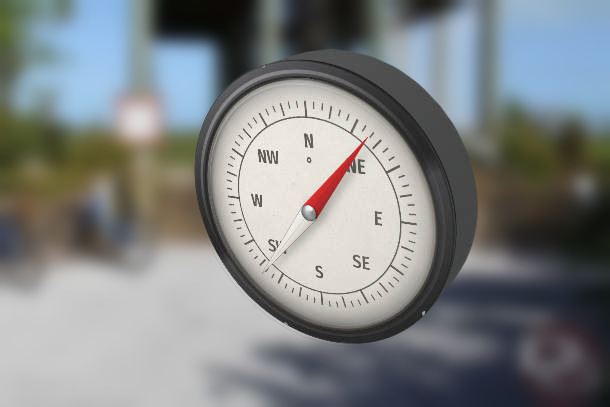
40 °
